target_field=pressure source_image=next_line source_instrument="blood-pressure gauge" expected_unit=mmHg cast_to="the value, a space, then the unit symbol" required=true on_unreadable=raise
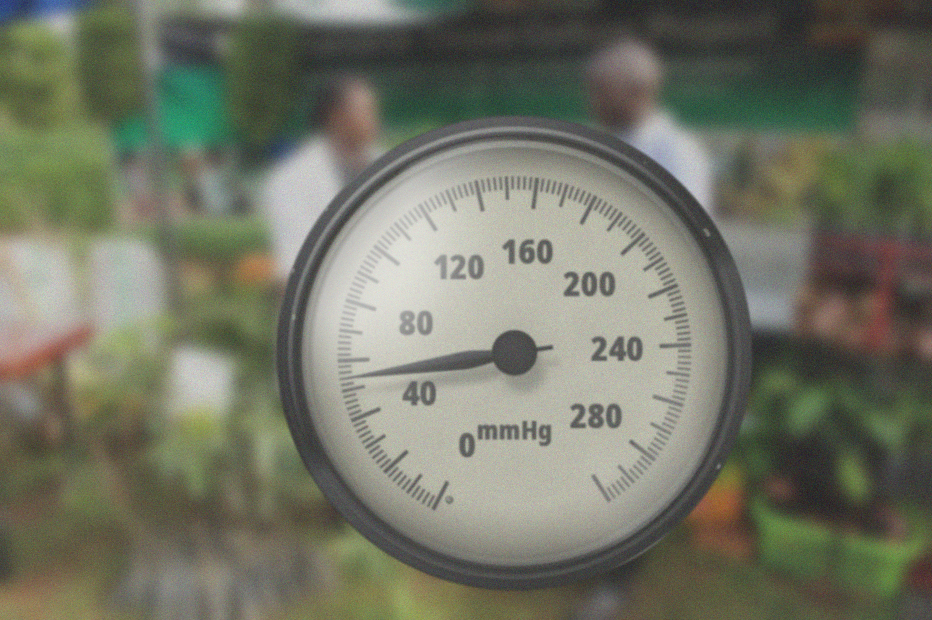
54 mmHg
